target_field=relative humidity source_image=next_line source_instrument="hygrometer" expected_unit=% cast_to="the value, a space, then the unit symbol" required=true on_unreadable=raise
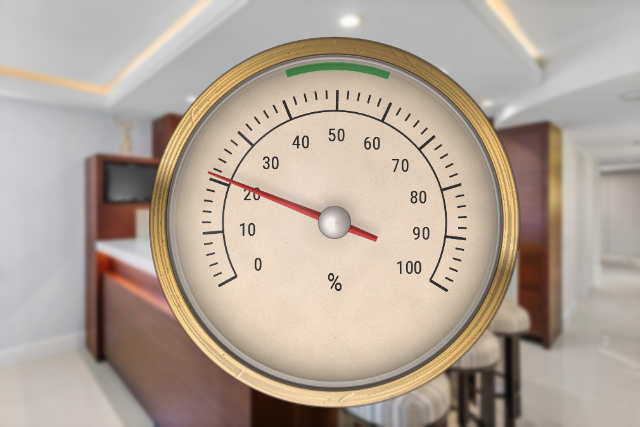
21 %
